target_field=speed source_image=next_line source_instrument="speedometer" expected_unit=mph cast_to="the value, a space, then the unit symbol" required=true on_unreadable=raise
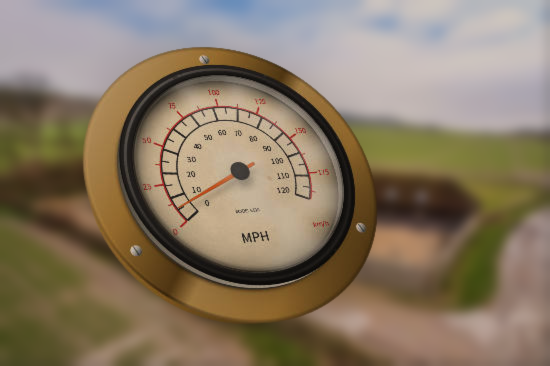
5 mph
